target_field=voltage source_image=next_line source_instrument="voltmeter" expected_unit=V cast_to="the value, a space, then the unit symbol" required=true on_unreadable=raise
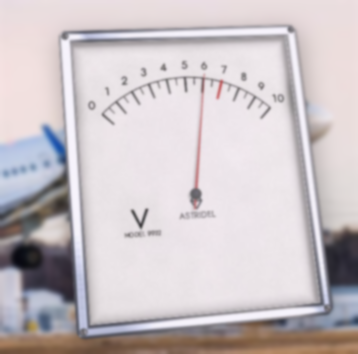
6 V
